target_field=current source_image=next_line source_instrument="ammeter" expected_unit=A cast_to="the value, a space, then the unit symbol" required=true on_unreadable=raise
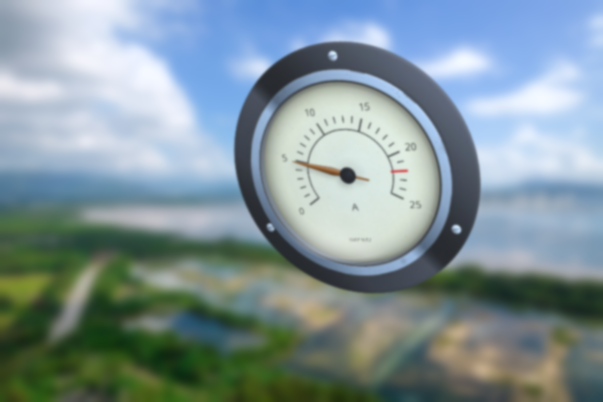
5 A
